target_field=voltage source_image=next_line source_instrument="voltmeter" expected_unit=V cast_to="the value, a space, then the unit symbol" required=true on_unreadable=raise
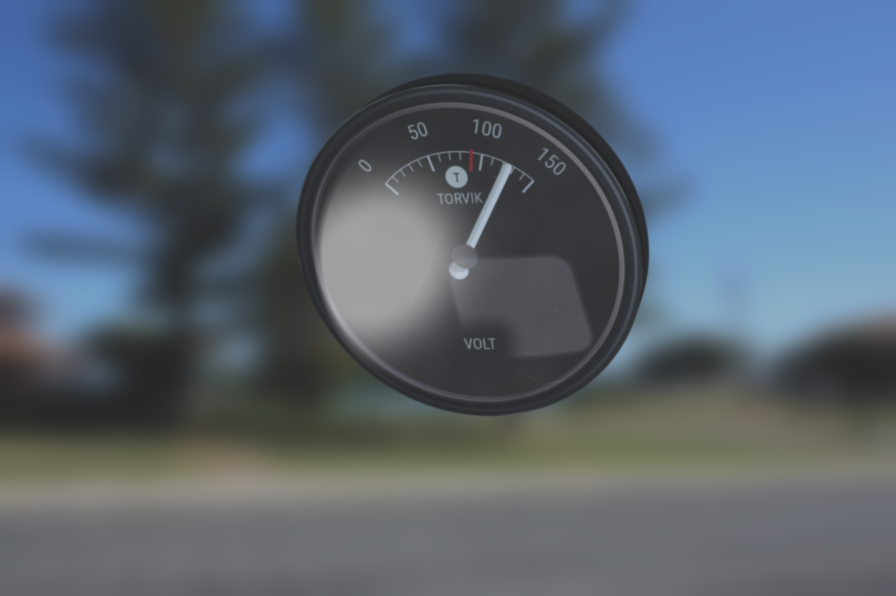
125 V
